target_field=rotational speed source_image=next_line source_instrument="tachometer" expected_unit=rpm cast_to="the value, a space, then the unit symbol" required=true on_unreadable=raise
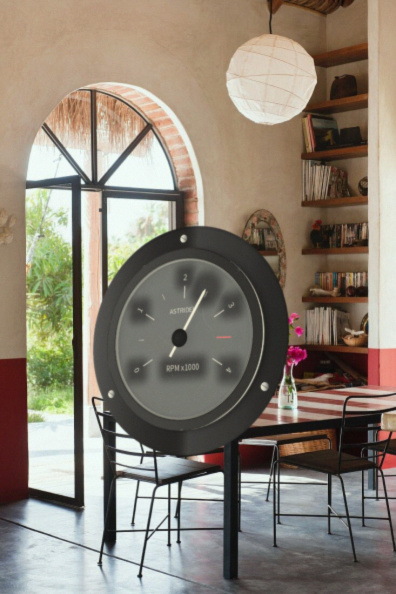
2500 rpm
